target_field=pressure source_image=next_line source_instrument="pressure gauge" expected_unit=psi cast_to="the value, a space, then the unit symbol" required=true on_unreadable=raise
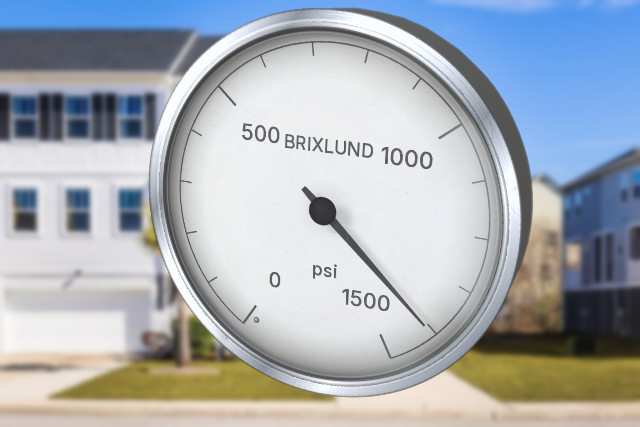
1400 psi
